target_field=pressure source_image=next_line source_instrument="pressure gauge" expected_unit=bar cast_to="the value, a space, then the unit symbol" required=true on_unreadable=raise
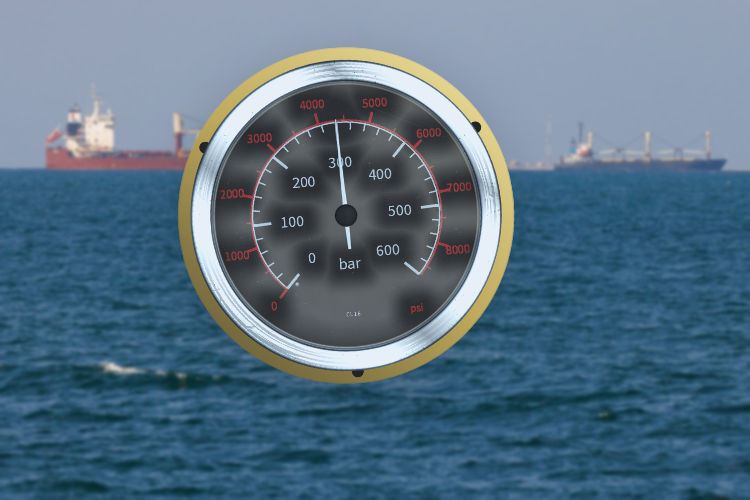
300 bar
